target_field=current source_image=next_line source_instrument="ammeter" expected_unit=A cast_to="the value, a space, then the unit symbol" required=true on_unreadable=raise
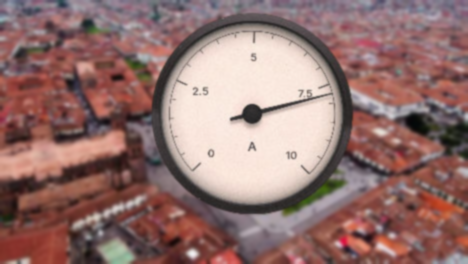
7.75 A
